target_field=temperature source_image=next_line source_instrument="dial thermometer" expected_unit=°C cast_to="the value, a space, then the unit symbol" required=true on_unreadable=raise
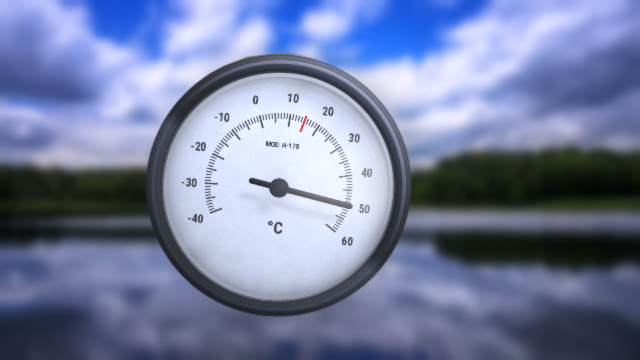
50 °C
